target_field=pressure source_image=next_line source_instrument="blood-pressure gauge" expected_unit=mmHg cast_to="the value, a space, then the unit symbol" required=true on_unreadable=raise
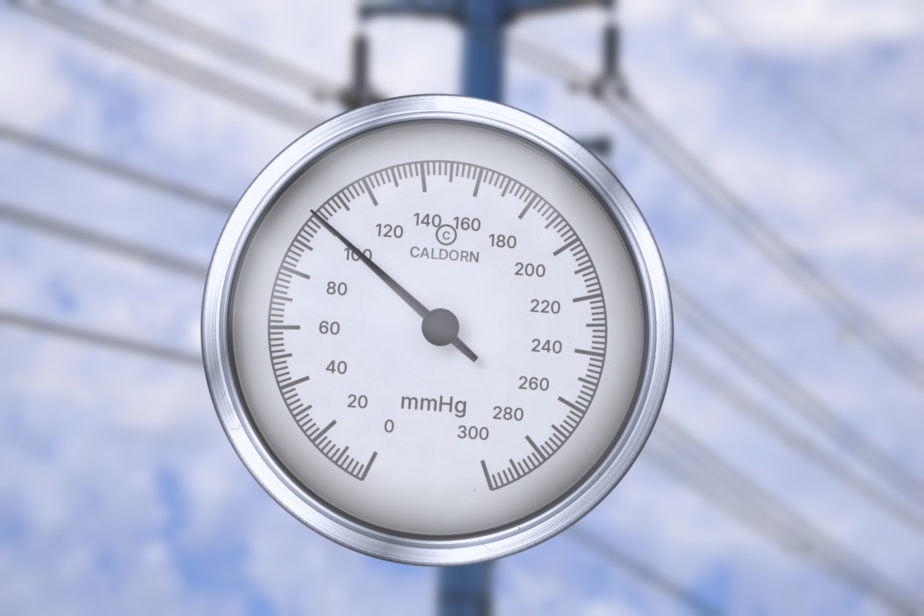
100 mmHg
